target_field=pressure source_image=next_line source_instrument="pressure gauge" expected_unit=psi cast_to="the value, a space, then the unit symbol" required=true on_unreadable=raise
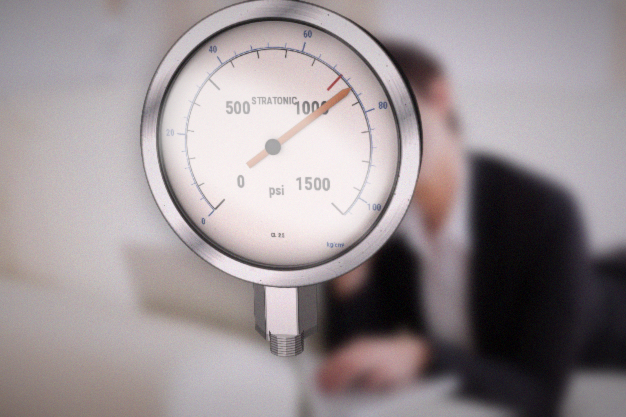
1050 psi
